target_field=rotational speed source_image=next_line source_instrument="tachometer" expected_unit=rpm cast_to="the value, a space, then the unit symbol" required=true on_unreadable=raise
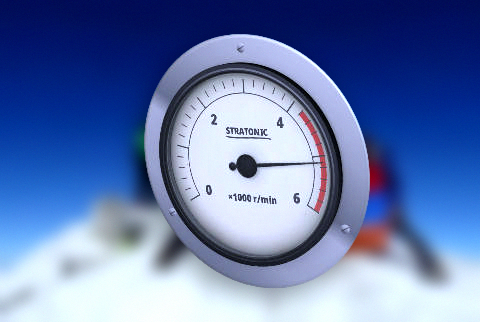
5100 rpm
